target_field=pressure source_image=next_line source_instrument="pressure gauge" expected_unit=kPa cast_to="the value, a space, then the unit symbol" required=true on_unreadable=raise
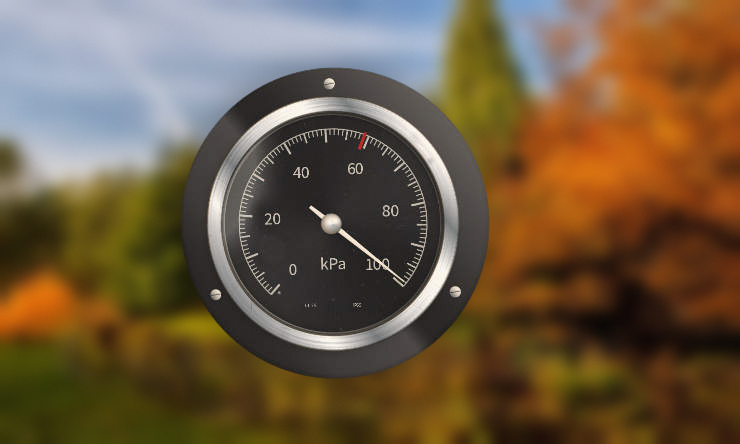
99 kPa
